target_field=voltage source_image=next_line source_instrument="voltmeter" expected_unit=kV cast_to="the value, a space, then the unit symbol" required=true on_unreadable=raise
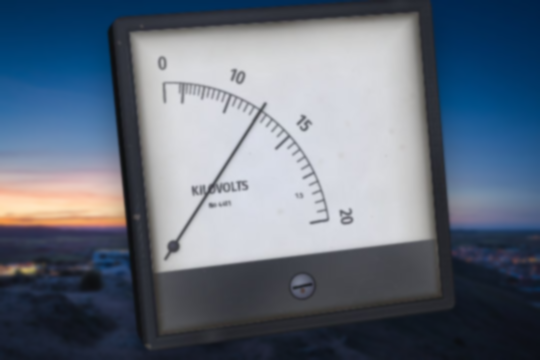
12.5 kV
